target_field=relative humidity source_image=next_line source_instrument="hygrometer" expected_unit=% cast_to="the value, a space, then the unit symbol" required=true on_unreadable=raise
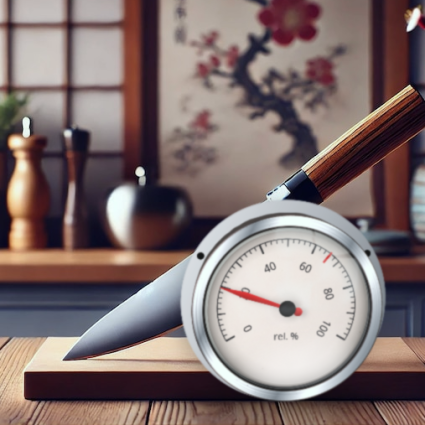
20 %
